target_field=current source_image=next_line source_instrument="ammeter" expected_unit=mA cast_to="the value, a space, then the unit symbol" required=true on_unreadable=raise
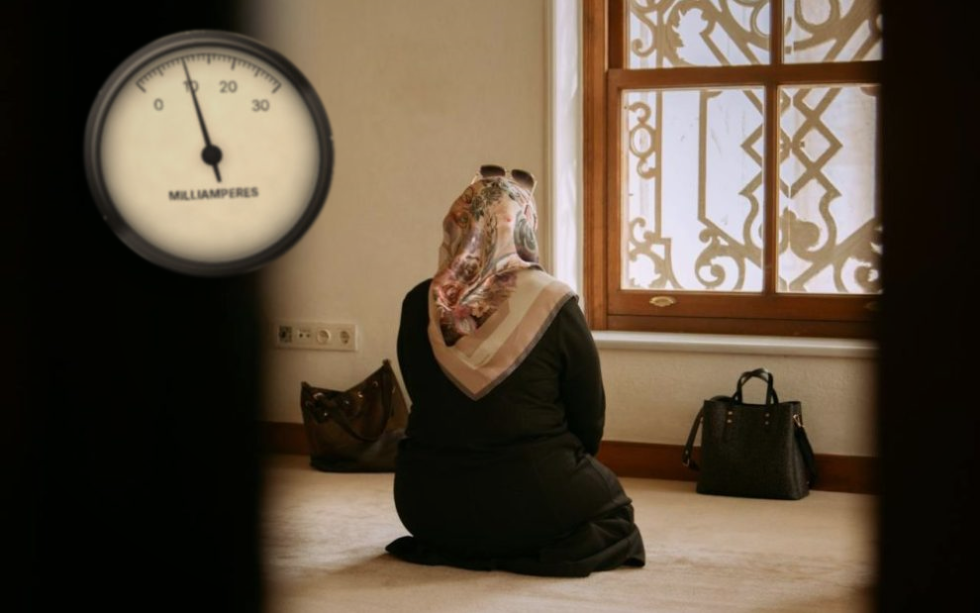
10 mA
